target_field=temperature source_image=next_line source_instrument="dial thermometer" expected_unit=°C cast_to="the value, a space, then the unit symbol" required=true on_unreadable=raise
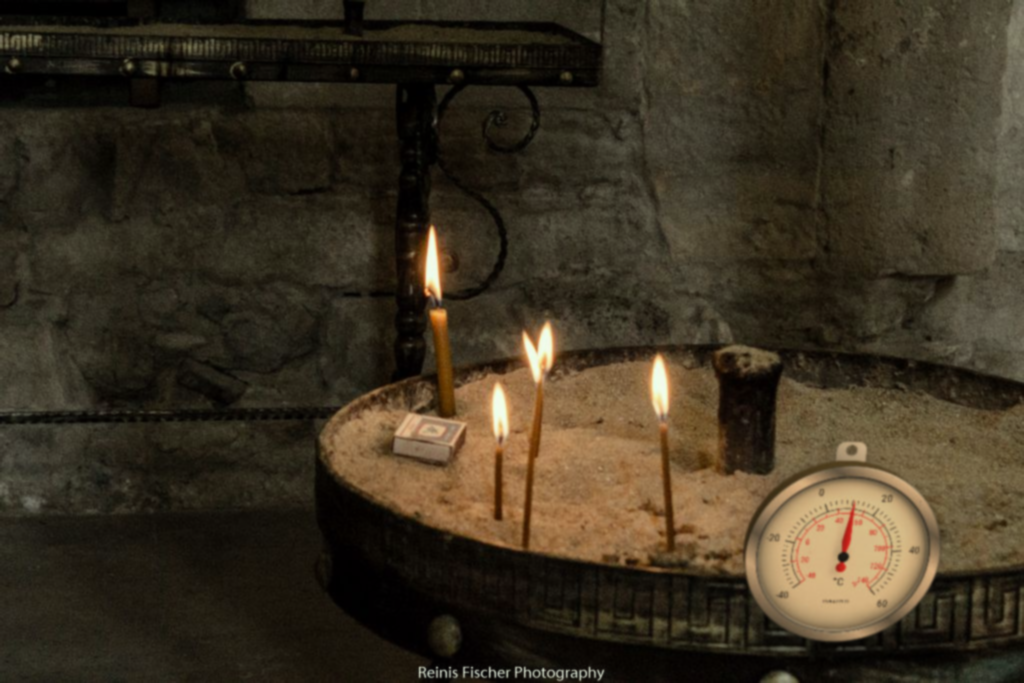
10 °C
